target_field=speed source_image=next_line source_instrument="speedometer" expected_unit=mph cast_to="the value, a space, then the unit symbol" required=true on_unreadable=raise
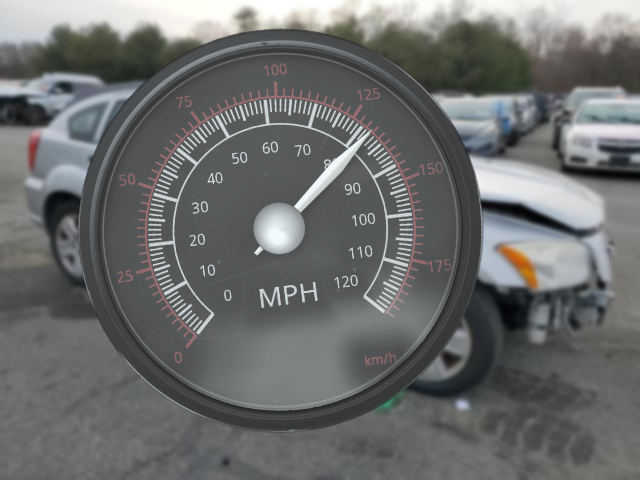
82 mph
